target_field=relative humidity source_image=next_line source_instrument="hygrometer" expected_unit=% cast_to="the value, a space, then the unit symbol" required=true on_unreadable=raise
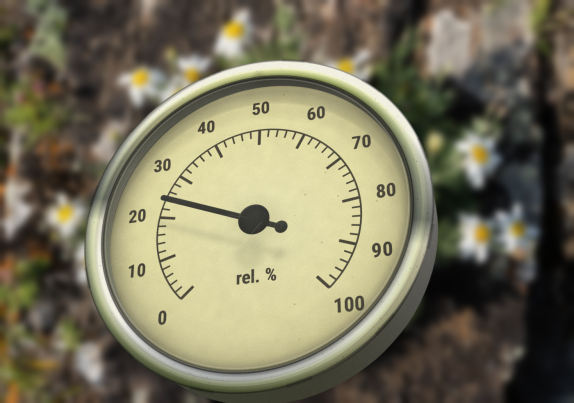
24 %
